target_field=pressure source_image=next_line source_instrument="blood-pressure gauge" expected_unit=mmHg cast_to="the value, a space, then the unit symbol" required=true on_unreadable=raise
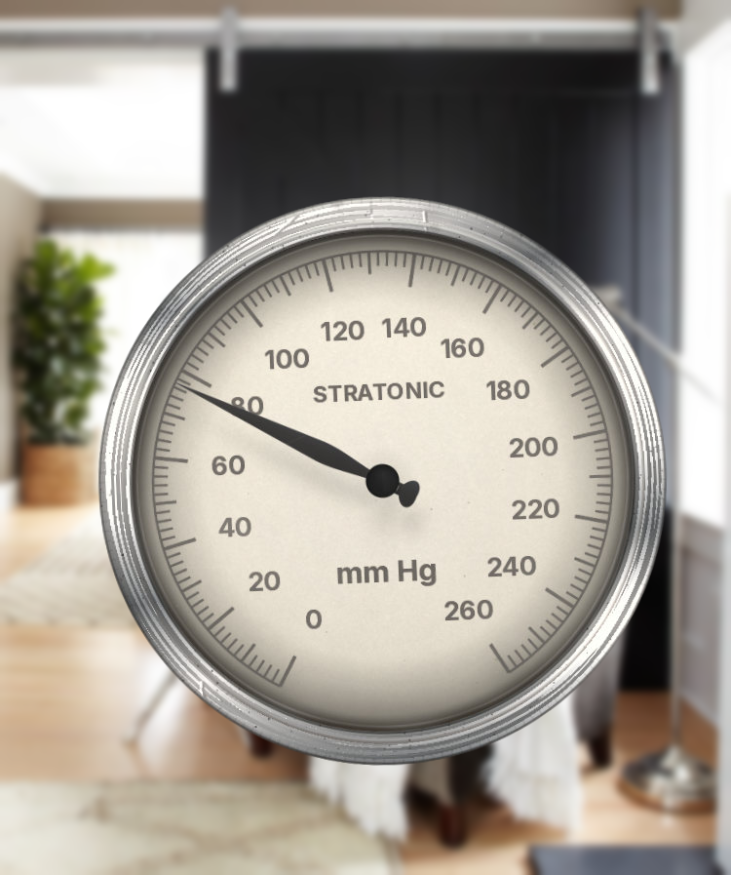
77 mmHg
